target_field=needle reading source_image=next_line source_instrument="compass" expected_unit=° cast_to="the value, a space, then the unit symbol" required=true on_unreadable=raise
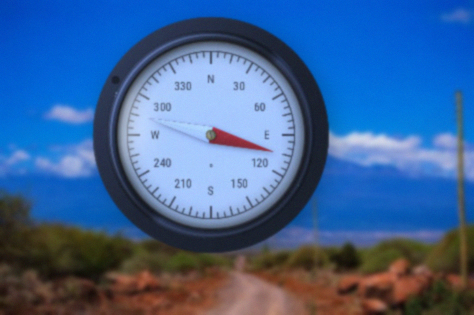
105 °
